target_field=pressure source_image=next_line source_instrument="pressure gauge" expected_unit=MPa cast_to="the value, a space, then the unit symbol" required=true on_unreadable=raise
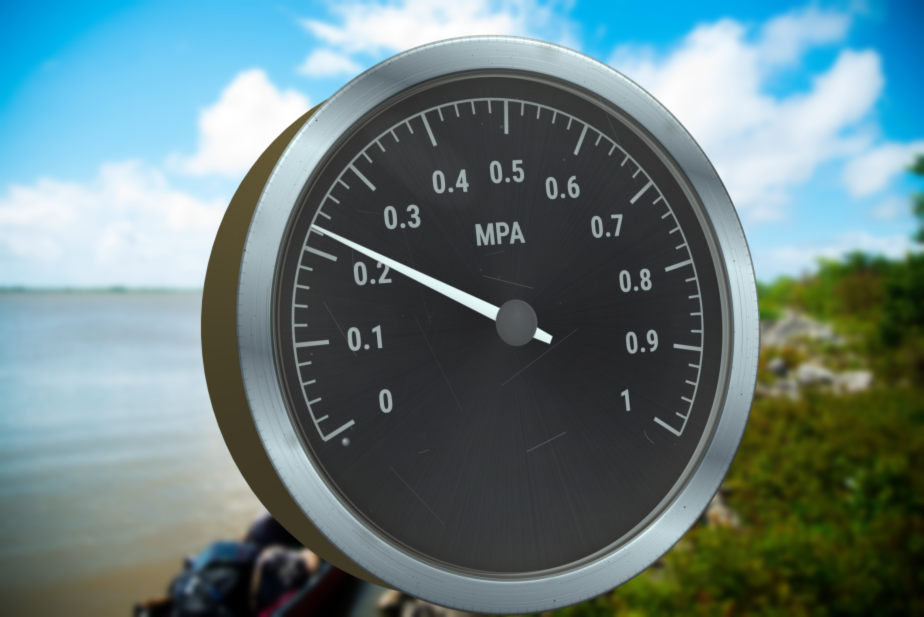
0.22 MPa
